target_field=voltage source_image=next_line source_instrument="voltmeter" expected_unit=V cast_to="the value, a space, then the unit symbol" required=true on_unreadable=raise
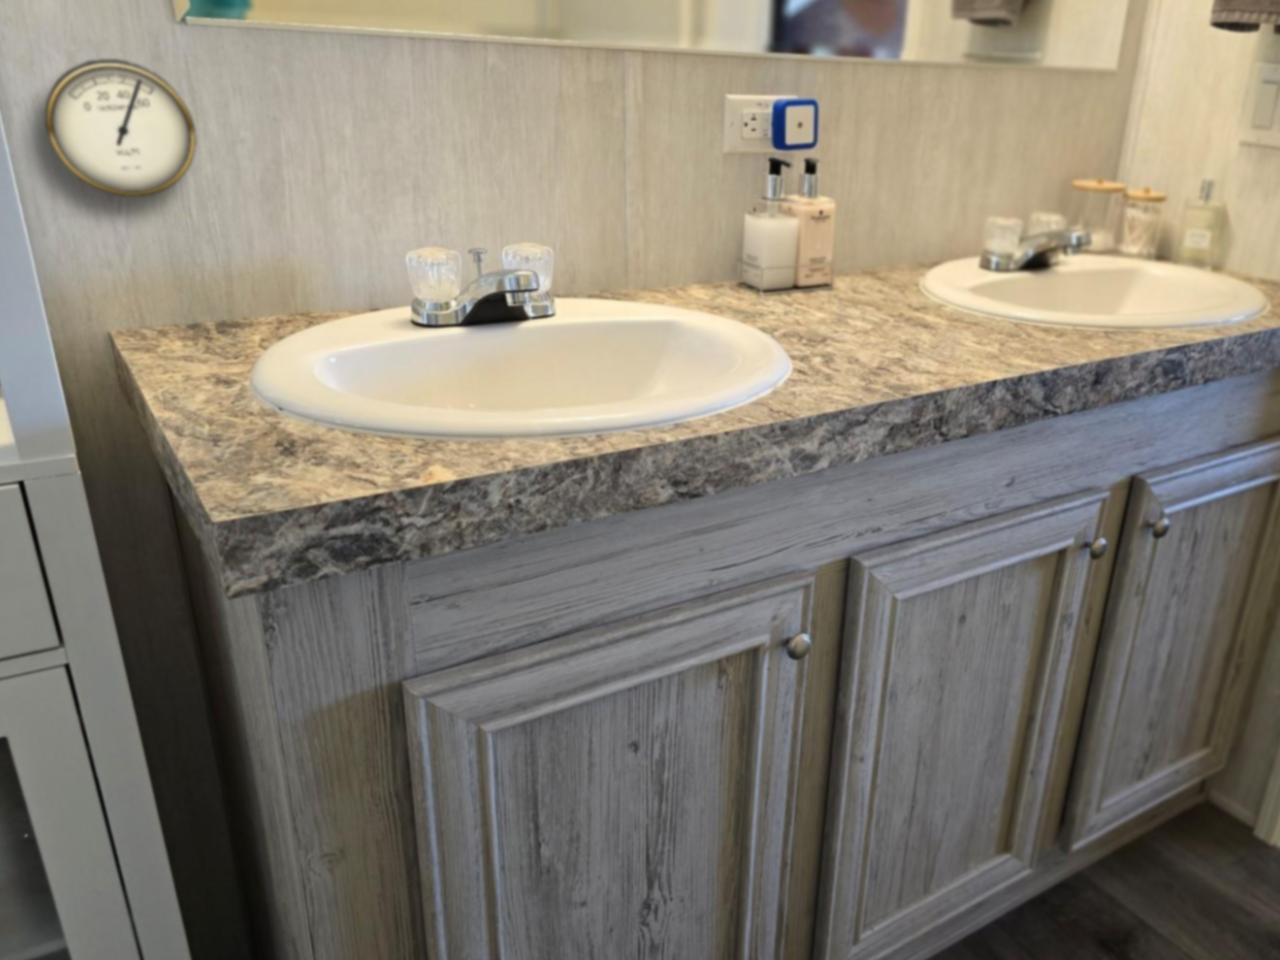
50 V
